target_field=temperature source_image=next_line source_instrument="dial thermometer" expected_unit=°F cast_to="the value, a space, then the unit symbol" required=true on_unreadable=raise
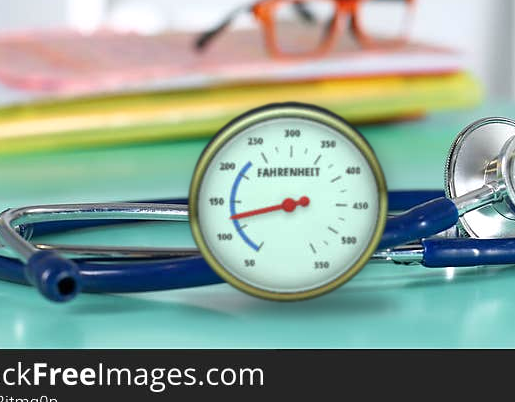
125 °F
